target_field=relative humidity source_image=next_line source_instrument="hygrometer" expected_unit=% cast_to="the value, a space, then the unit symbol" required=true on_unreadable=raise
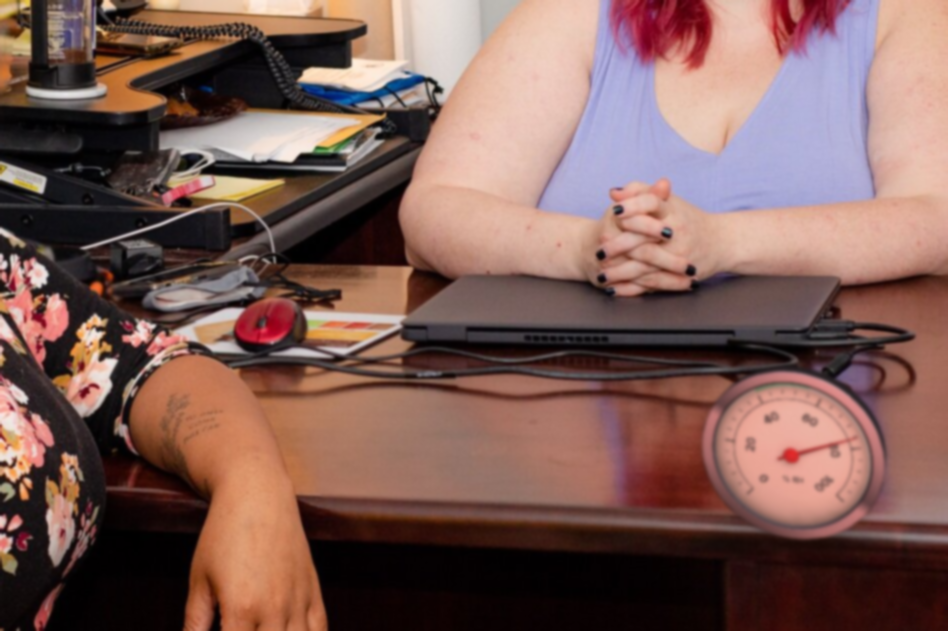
76 %
